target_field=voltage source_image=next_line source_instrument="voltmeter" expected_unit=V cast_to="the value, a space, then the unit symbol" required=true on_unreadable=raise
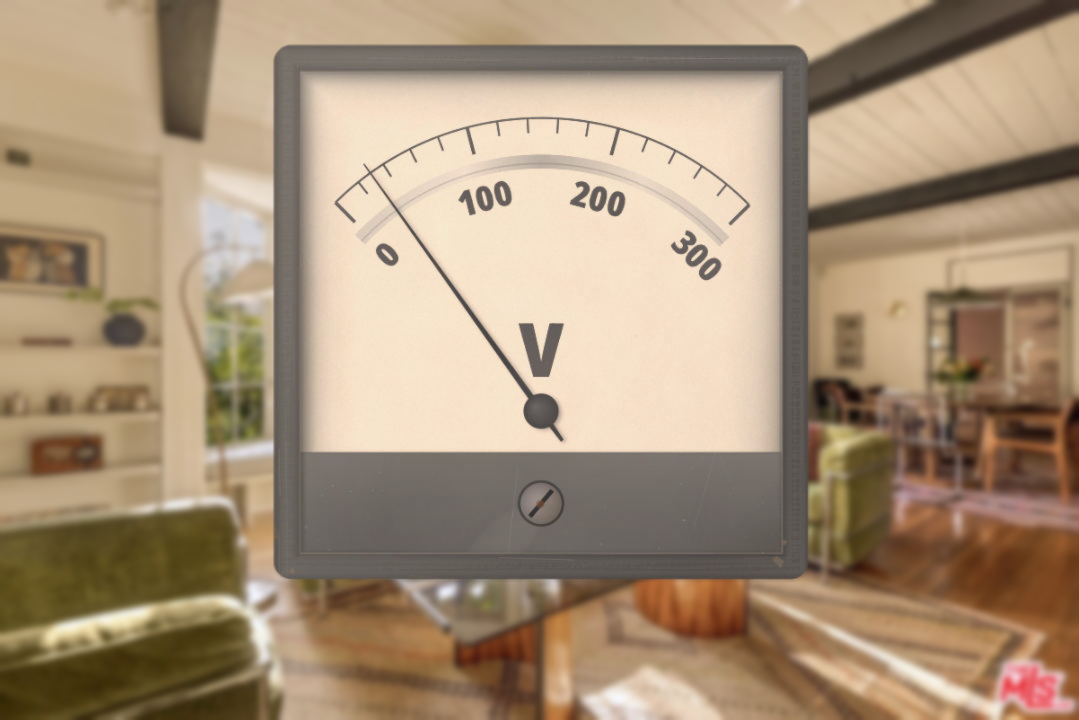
30 V
